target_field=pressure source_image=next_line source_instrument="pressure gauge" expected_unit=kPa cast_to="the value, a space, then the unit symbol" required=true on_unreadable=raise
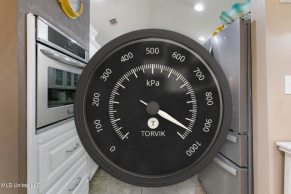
950 kPa
